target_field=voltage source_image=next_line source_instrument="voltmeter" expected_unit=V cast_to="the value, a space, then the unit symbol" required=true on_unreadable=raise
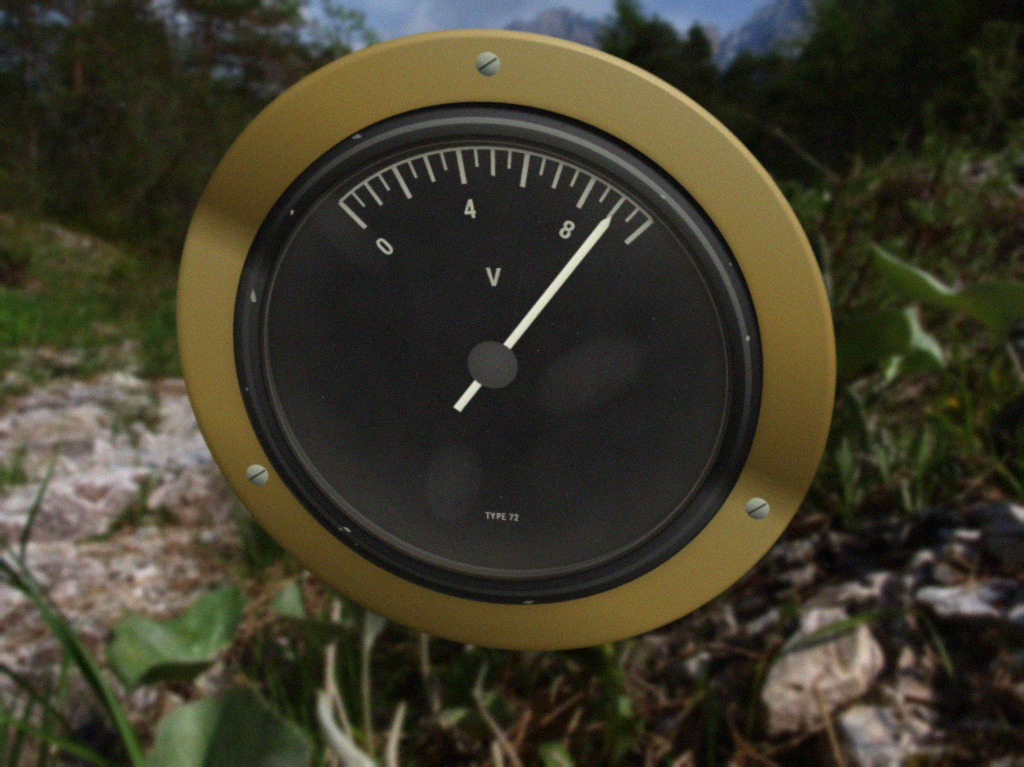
9 V
